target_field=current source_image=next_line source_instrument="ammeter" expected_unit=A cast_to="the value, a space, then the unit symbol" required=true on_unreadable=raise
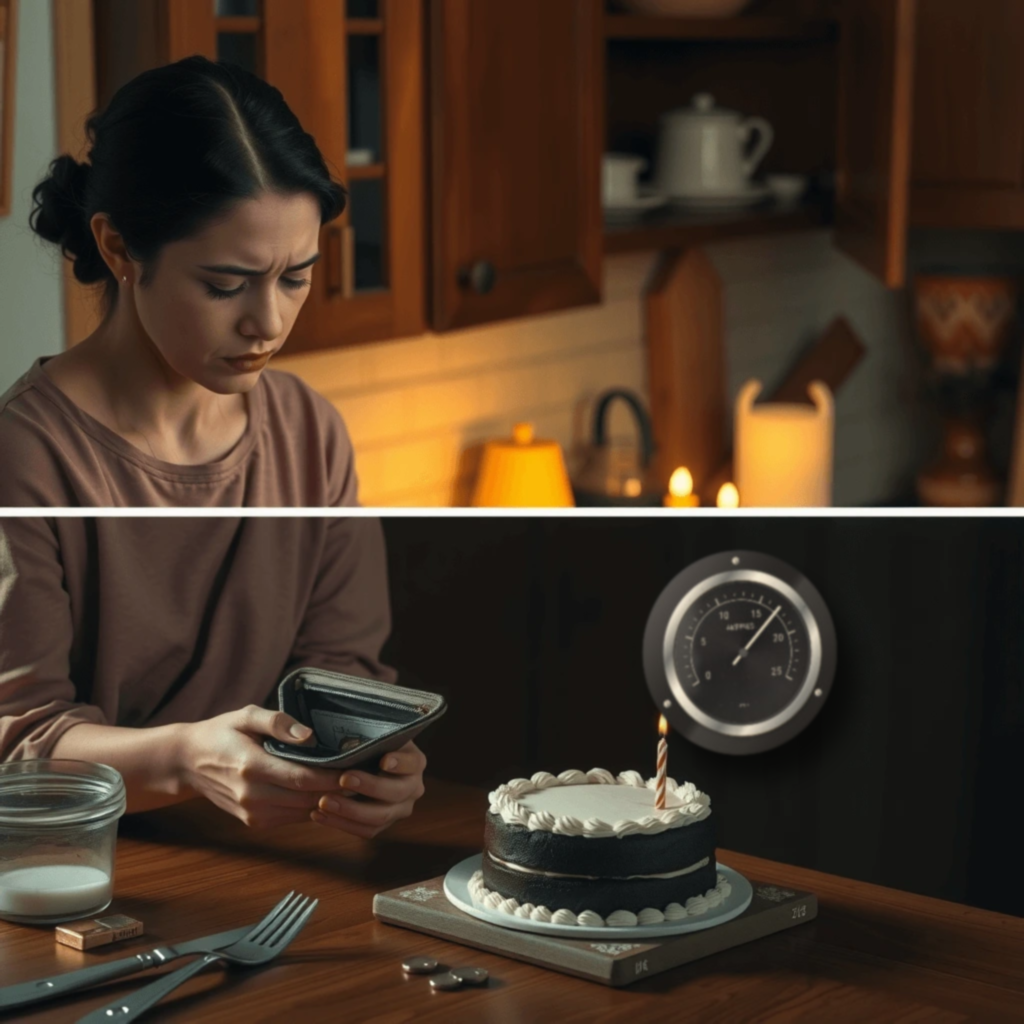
17 A
